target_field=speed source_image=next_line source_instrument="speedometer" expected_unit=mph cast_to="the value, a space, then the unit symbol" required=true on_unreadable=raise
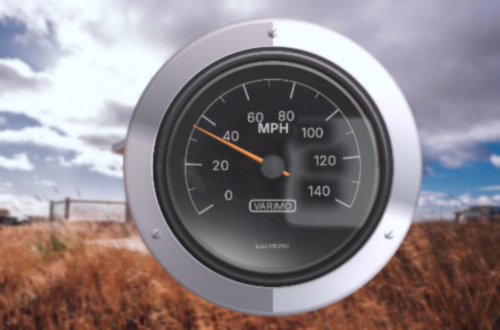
35 mph
